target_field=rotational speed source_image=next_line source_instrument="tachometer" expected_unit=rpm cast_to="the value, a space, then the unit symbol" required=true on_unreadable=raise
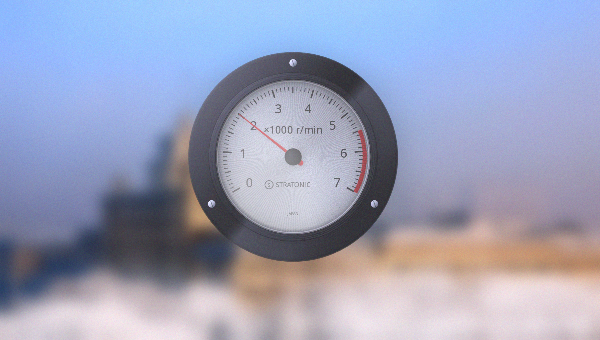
2000 rpm
